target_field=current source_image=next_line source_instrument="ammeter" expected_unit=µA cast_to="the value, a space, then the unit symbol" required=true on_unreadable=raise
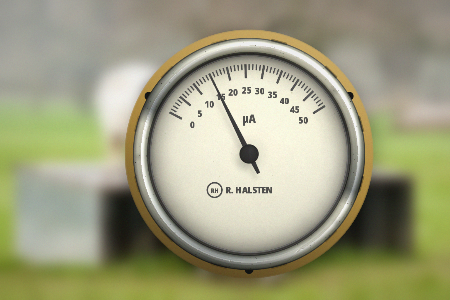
15 µA
